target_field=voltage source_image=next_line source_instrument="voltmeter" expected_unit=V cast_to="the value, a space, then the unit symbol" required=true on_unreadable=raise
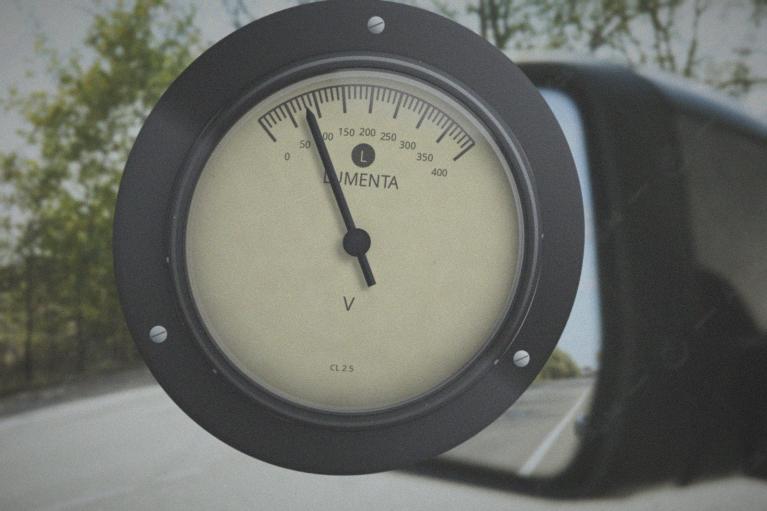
80 V
